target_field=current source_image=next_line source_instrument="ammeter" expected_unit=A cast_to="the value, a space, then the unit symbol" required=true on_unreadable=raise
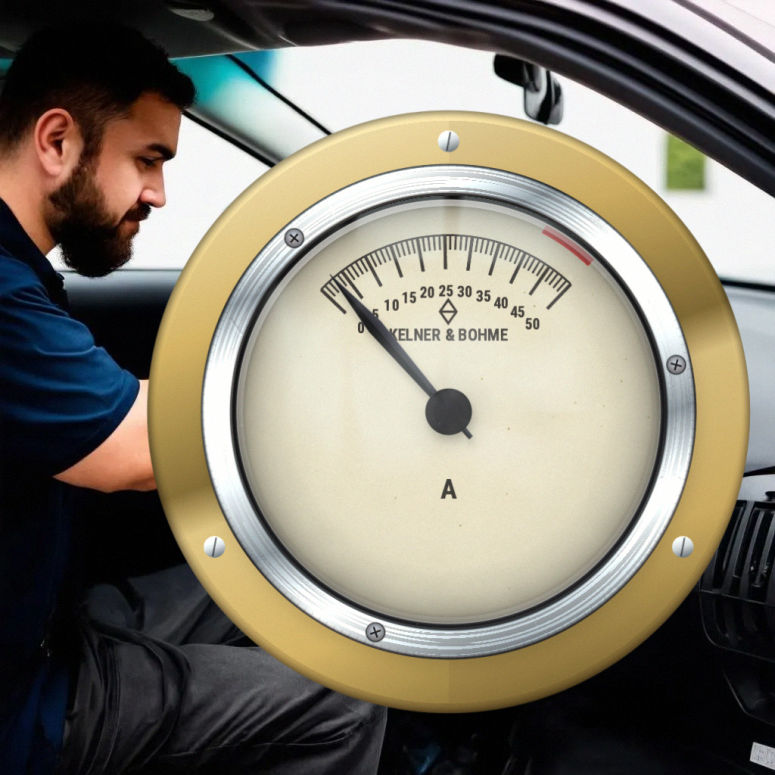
3 A
